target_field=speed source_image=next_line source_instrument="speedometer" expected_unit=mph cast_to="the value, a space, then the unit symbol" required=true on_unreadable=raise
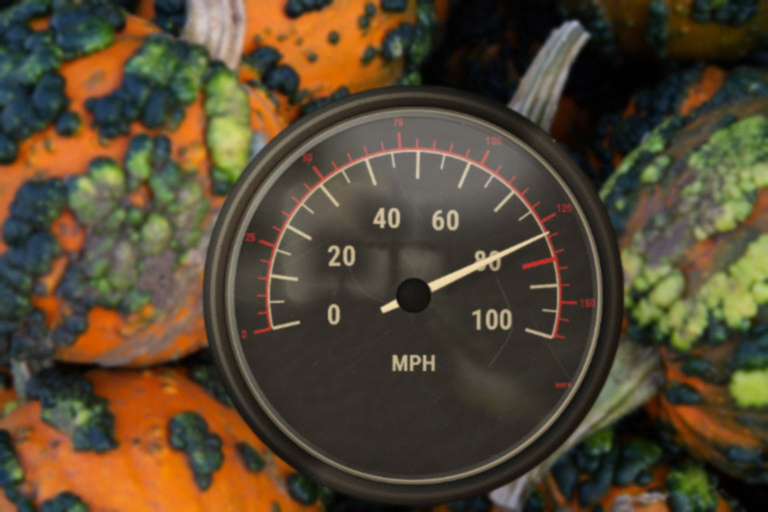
80 mph
